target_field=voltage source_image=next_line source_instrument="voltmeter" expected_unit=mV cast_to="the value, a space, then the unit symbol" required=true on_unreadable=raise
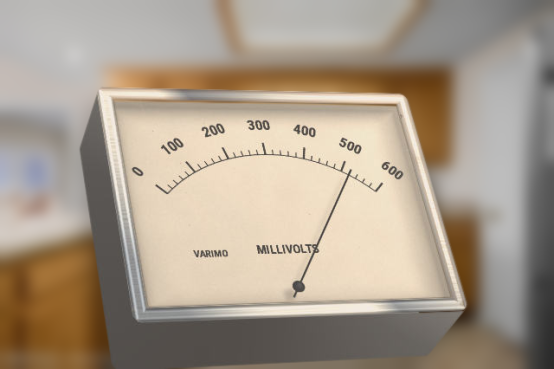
520 mV
